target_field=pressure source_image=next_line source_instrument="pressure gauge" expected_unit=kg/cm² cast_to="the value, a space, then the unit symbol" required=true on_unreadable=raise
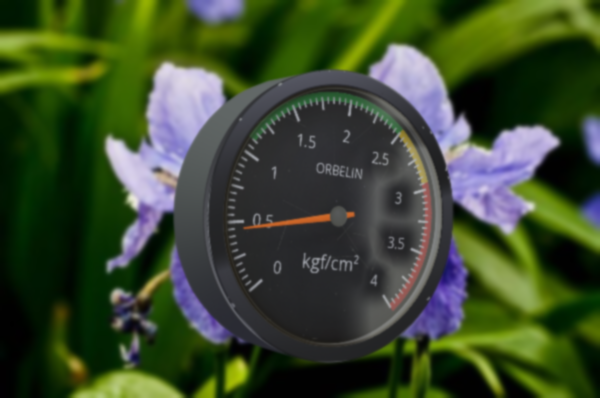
0.45 kg/cm²
